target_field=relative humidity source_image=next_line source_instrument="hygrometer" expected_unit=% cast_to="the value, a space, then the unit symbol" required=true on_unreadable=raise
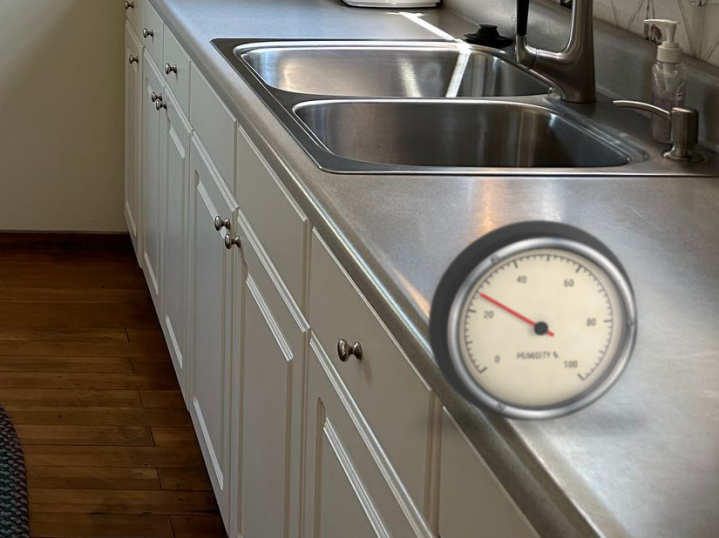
26 %
